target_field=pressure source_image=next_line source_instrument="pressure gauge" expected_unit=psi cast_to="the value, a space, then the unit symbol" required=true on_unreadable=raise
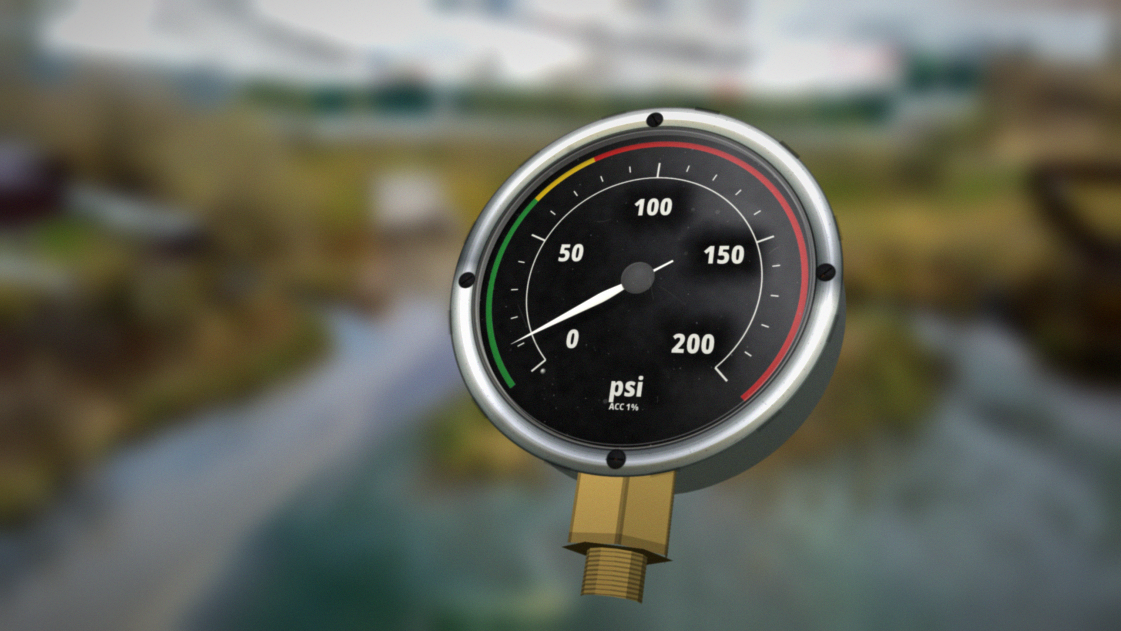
10 psi
